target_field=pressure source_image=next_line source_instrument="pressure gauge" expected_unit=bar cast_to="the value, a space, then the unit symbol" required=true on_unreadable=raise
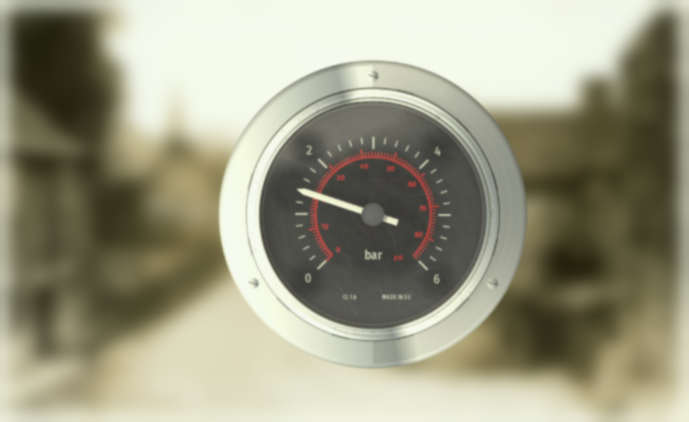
1.4 bar
